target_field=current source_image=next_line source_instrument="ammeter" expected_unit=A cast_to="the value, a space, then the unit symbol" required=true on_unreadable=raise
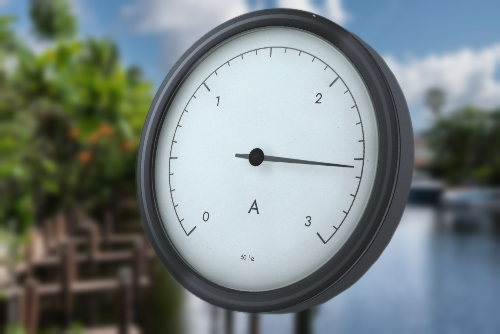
2.55 A
